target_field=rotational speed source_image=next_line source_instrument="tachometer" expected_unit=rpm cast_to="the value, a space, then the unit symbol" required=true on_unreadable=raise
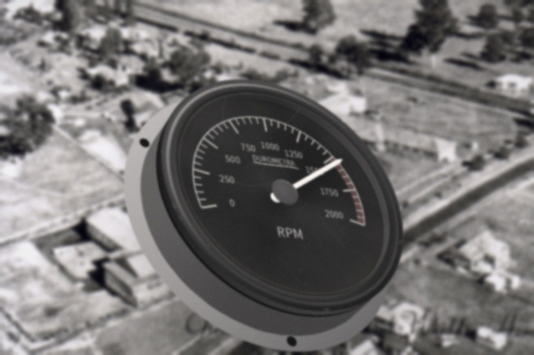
1550 rpm
